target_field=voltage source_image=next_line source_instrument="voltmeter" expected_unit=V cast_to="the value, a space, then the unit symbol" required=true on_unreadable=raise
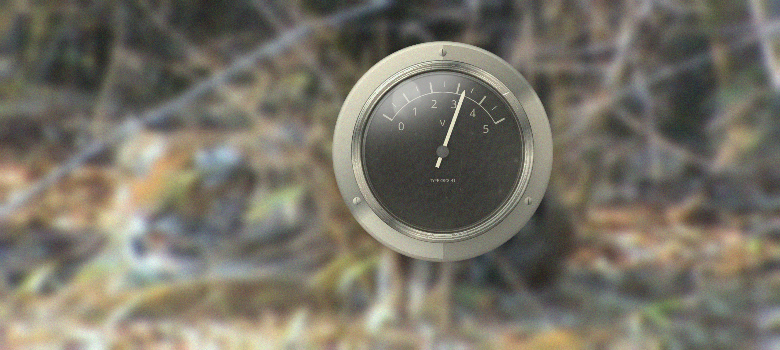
3.25 V
